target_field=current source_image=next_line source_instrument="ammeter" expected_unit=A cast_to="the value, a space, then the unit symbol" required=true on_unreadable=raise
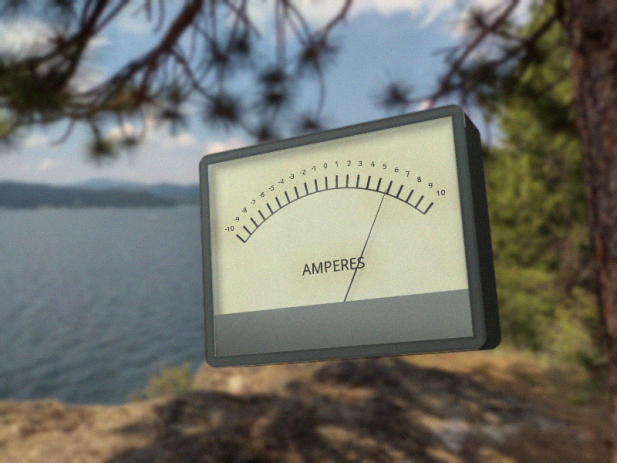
6 A
